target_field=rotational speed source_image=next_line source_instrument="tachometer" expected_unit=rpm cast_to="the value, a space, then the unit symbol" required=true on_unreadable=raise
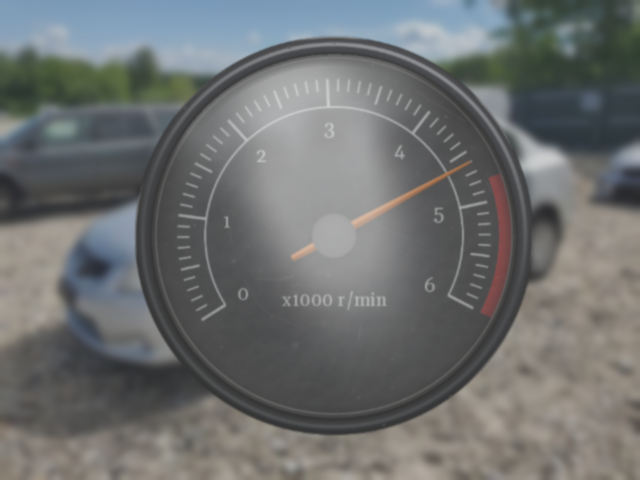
4600 rpm
